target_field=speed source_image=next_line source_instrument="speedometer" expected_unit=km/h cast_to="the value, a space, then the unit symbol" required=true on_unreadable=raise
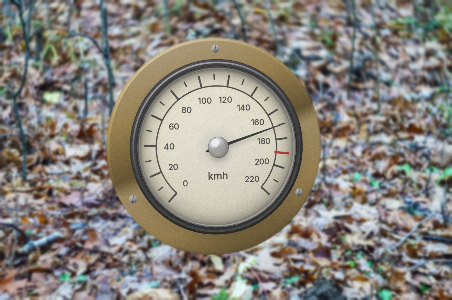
170 km/h
